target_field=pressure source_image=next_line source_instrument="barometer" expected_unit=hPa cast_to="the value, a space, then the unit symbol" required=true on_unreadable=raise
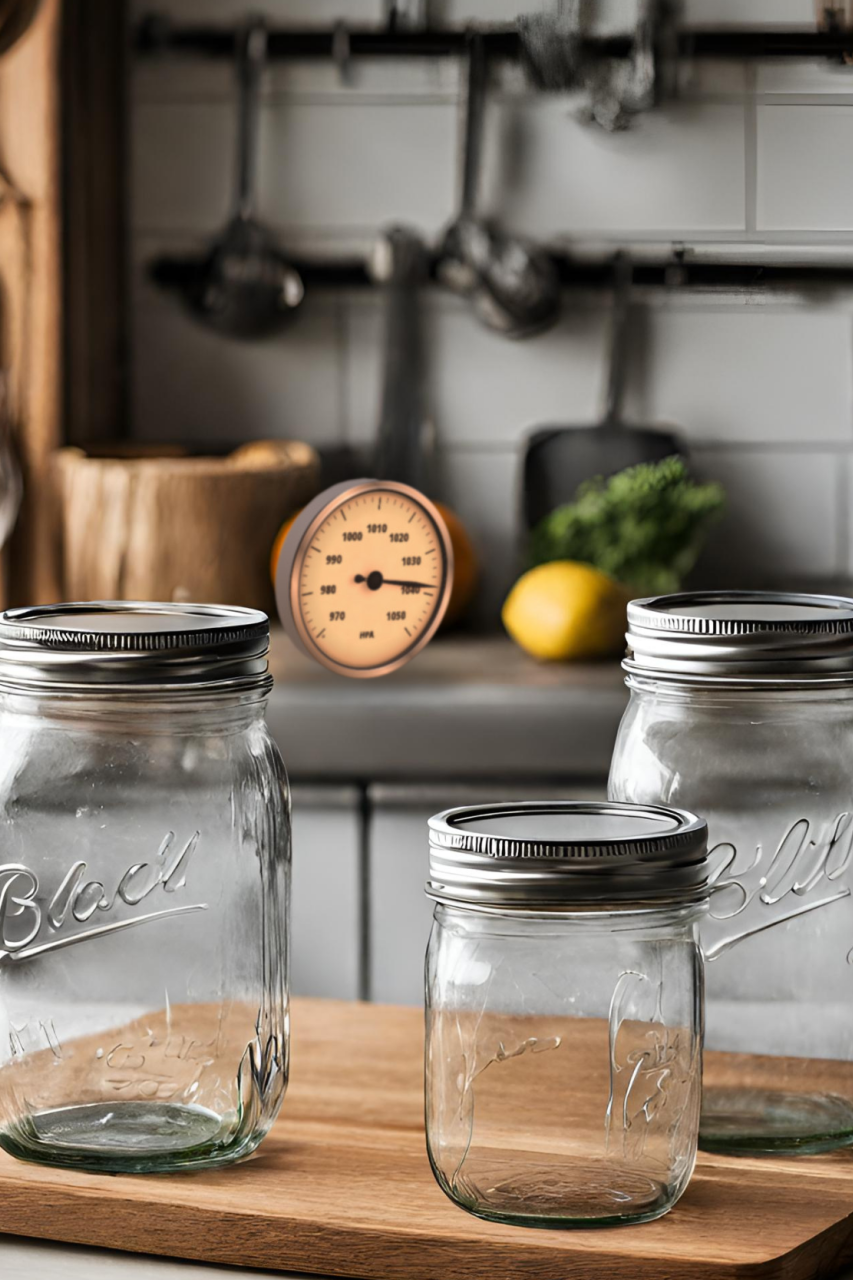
1038 hPa
